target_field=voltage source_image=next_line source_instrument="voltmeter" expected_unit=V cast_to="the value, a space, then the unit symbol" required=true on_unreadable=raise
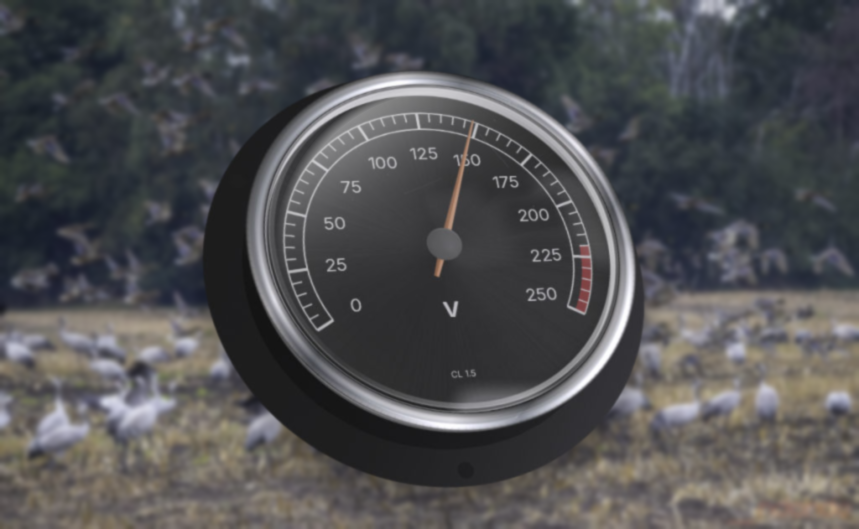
147.5 V
